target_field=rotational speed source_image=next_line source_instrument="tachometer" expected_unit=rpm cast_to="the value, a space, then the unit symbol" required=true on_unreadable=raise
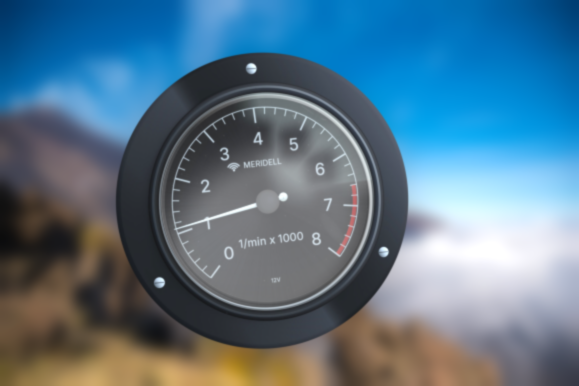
1100 rpm
